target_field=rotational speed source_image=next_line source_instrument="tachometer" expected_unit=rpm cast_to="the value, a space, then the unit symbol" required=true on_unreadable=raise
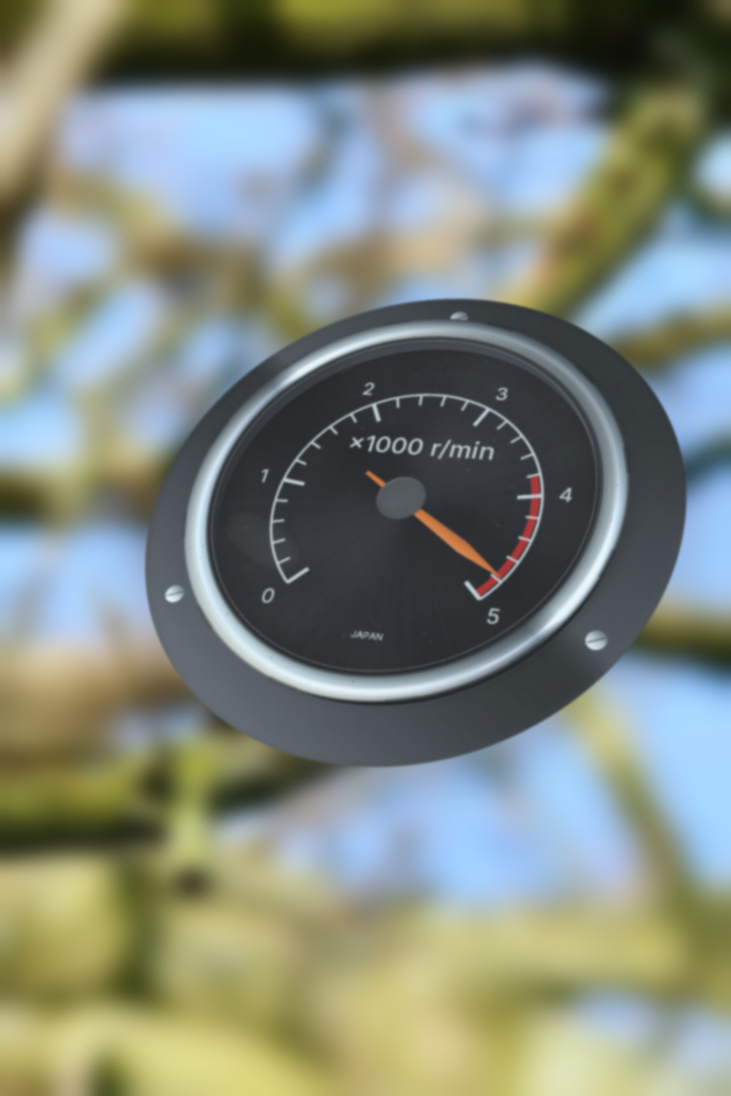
4800 rpm
